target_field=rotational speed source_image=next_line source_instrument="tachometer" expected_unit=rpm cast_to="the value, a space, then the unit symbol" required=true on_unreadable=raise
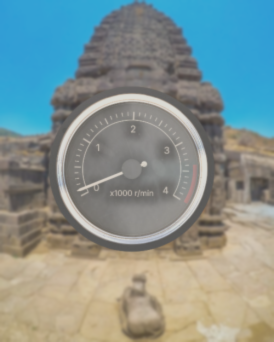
100 rpm
